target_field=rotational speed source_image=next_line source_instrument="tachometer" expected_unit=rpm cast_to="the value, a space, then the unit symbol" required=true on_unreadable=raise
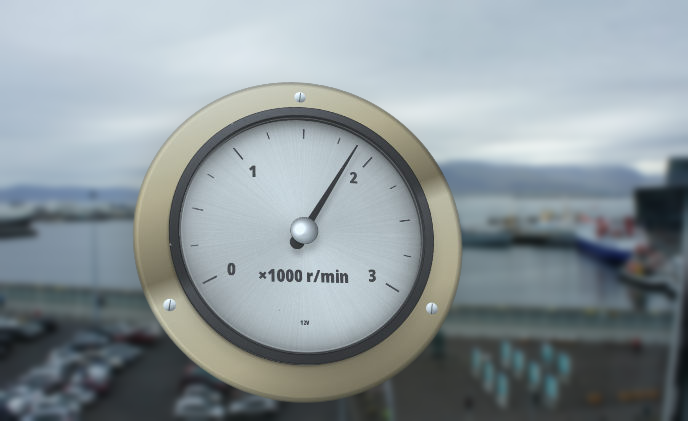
1875 rpm
